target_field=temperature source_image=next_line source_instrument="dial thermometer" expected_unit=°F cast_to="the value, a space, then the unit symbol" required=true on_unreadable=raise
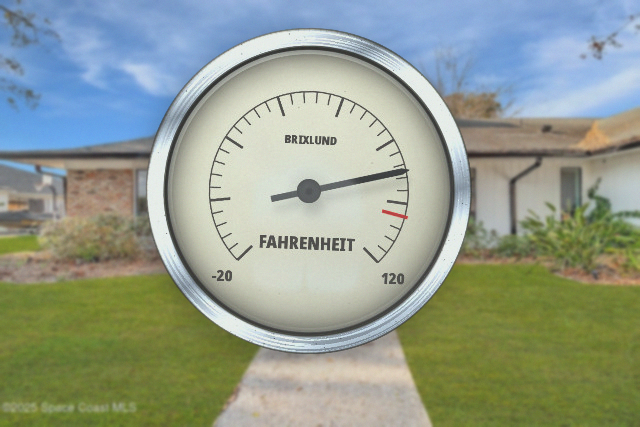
90 °F
